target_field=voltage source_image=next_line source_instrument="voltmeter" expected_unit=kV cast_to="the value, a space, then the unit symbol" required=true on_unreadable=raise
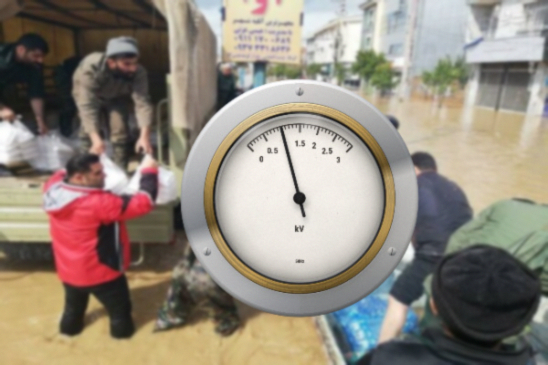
1 kV
